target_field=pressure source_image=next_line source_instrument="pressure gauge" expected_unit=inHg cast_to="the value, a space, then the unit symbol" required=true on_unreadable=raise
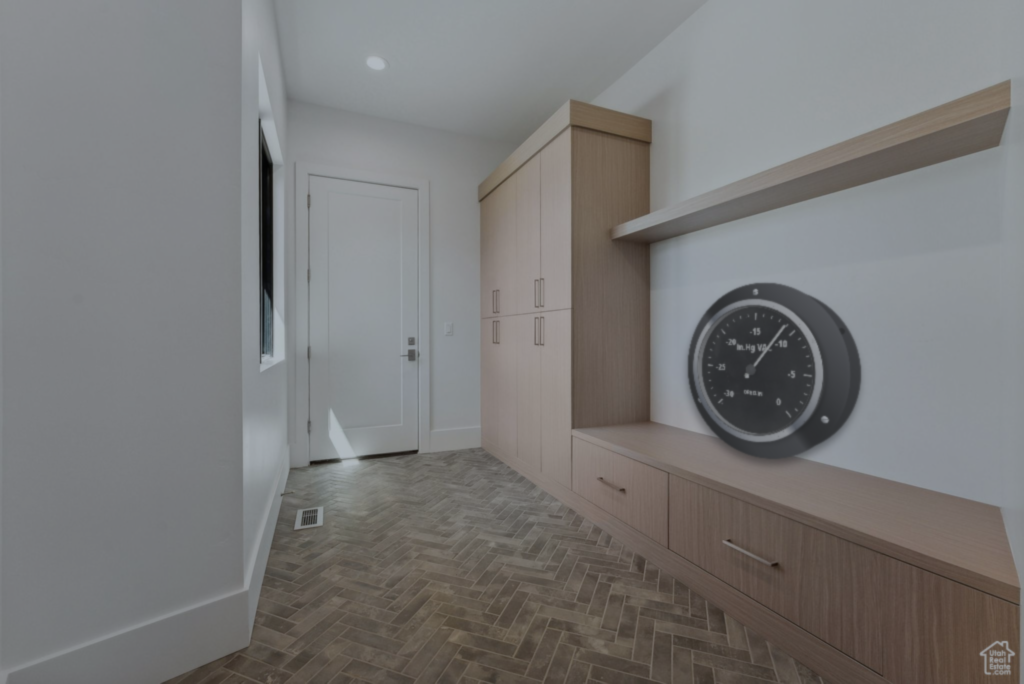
-11 inHg
